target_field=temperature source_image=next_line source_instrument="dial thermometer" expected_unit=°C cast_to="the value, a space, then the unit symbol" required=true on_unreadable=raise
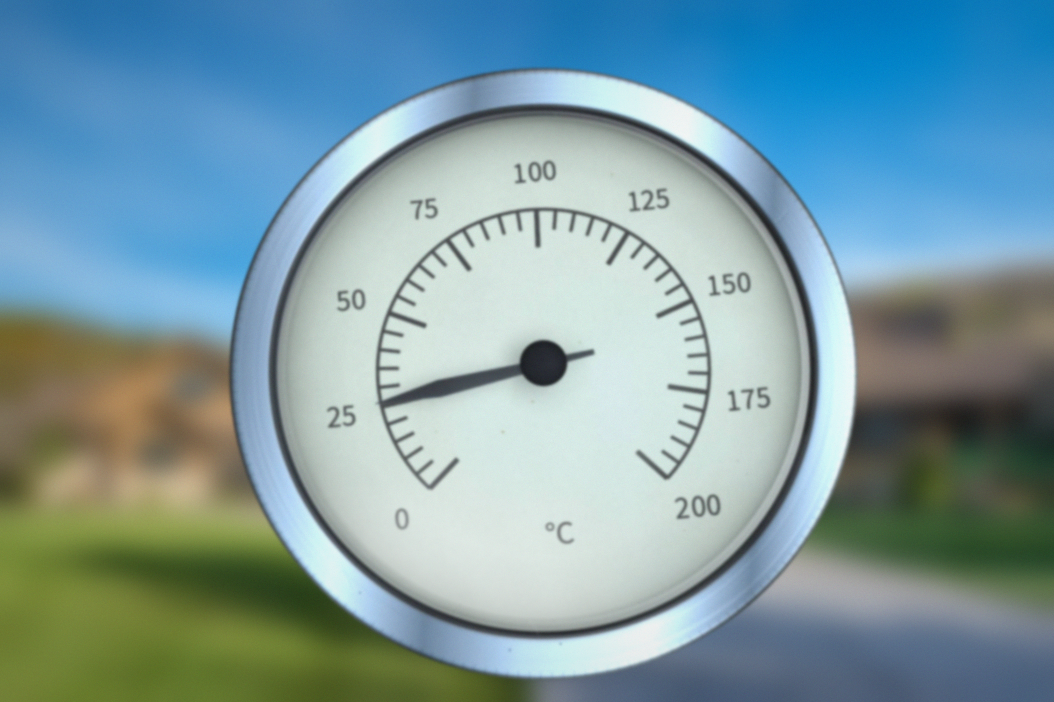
25 °C
